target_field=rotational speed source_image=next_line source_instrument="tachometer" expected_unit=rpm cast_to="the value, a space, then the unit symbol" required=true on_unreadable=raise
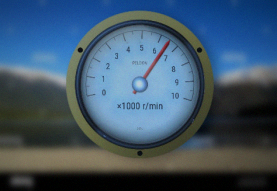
6500 rpm
